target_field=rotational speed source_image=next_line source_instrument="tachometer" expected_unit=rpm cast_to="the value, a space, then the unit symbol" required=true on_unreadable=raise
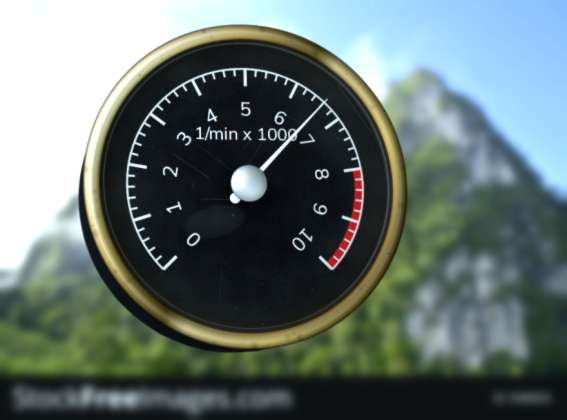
6600 rpm
